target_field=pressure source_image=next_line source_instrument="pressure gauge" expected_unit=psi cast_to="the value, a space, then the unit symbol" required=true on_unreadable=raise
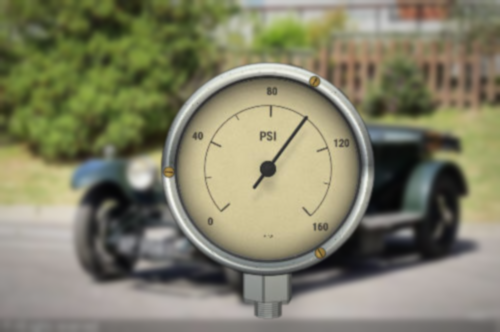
100 psi
